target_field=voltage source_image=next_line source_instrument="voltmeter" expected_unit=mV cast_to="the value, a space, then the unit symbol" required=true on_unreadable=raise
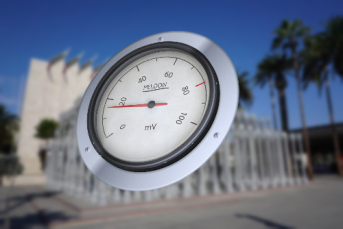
15 mV
